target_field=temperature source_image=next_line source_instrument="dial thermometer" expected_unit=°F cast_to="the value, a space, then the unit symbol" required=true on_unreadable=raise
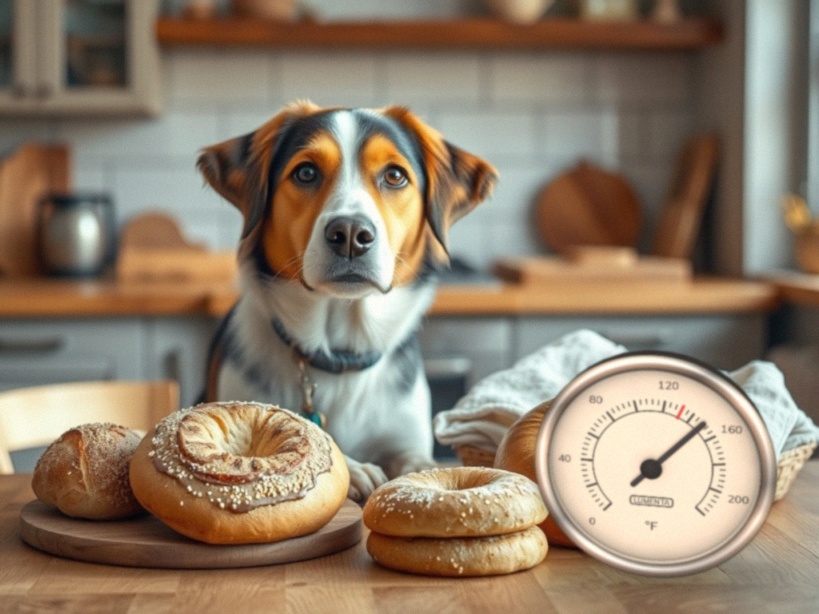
148 °F
